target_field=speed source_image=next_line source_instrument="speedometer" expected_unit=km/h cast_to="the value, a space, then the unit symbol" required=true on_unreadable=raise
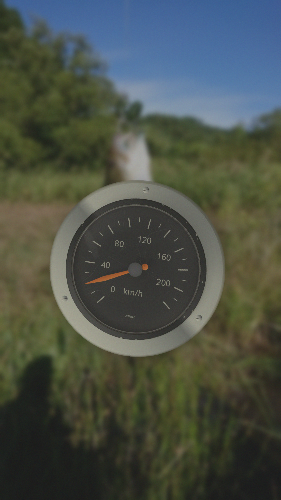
20 km/h
